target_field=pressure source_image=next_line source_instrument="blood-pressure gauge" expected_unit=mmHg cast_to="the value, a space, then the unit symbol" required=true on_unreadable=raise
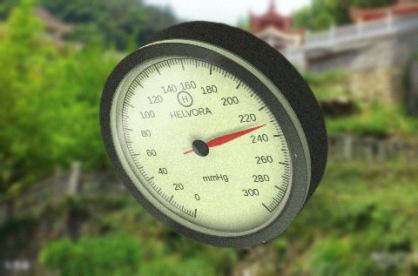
230 mmHg
